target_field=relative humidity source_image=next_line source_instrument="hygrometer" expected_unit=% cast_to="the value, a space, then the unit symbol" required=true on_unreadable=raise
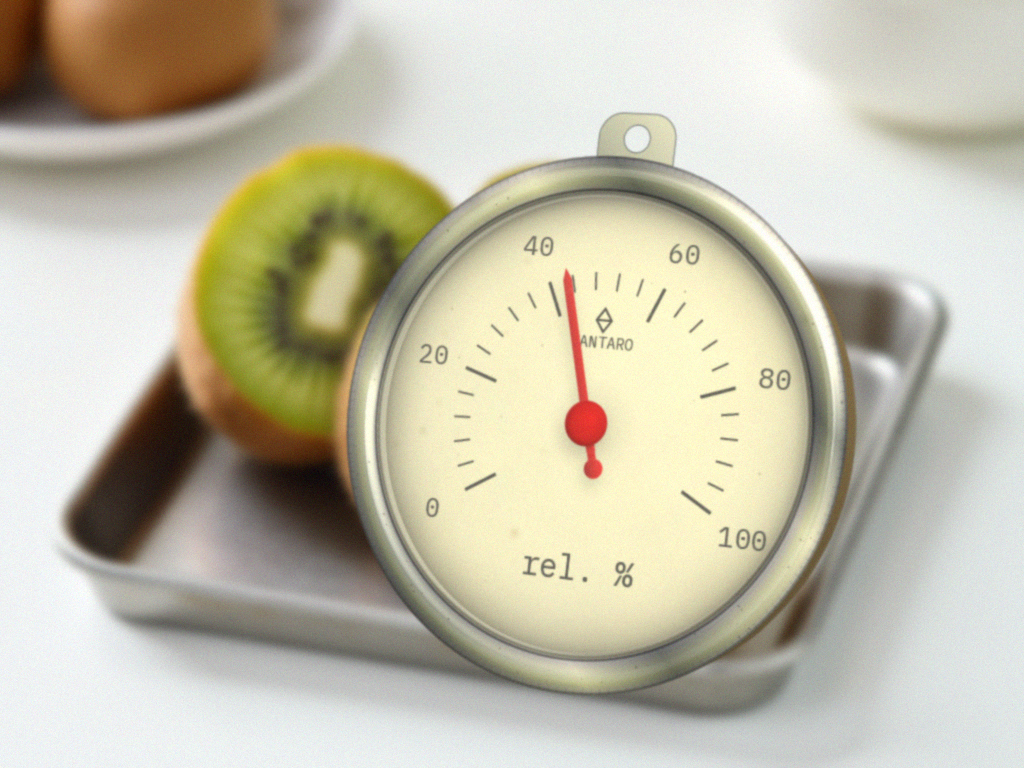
44 %
